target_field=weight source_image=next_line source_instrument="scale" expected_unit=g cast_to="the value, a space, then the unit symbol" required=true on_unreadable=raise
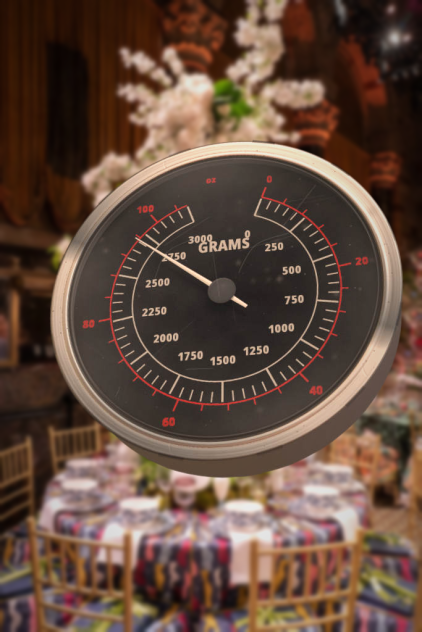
2700 g
